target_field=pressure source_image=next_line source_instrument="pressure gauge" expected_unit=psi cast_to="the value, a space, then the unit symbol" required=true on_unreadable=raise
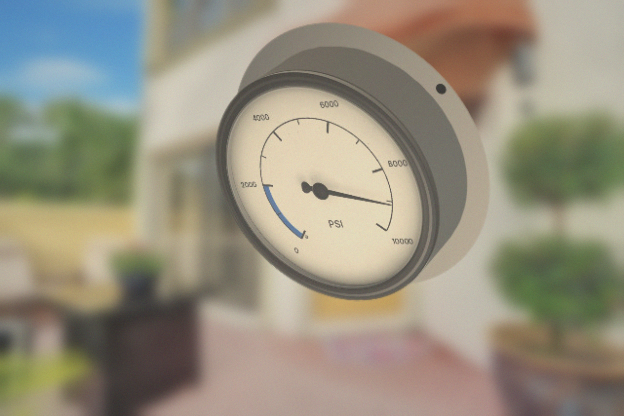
9000 psi
